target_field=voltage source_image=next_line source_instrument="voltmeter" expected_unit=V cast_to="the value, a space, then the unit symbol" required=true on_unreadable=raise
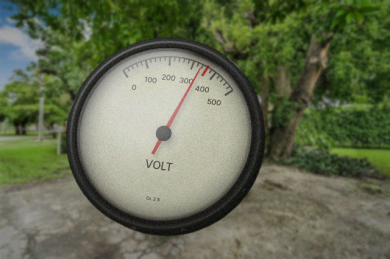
340 V
